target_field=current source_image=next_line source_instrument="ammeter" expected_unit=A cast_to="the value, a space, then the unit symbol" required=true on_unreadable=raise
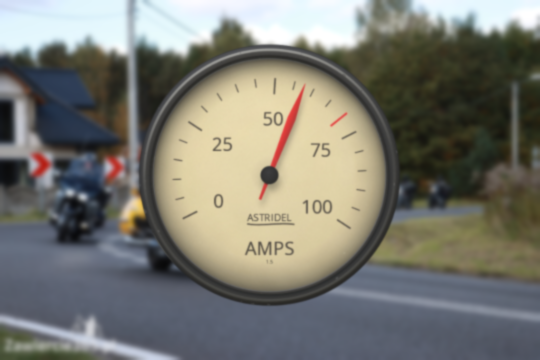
57.5 A
